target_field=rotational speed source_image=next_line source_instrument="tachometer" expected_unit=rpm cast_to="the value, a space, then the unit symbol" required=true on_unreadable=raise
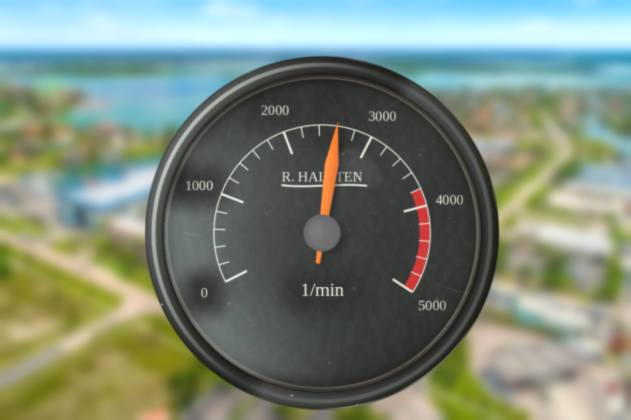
2600 rpm
